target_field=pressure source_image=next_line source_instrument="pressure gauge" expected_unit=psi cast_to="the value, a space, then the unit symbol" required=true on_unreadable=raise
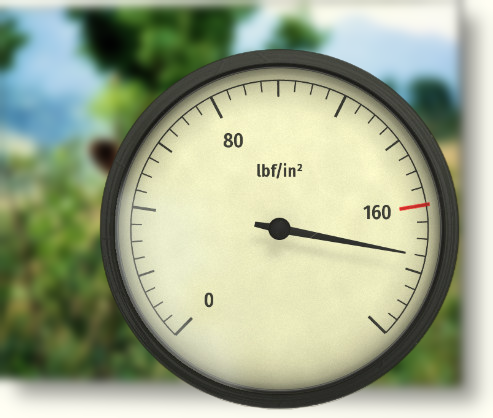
175 psi
